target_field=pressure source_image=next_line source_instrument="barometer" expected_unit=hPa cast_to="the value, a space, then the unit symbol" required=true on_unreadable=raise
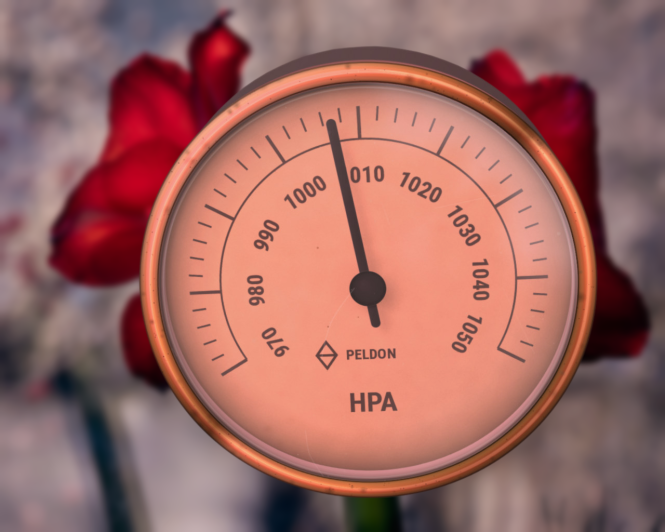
1007 hPa
